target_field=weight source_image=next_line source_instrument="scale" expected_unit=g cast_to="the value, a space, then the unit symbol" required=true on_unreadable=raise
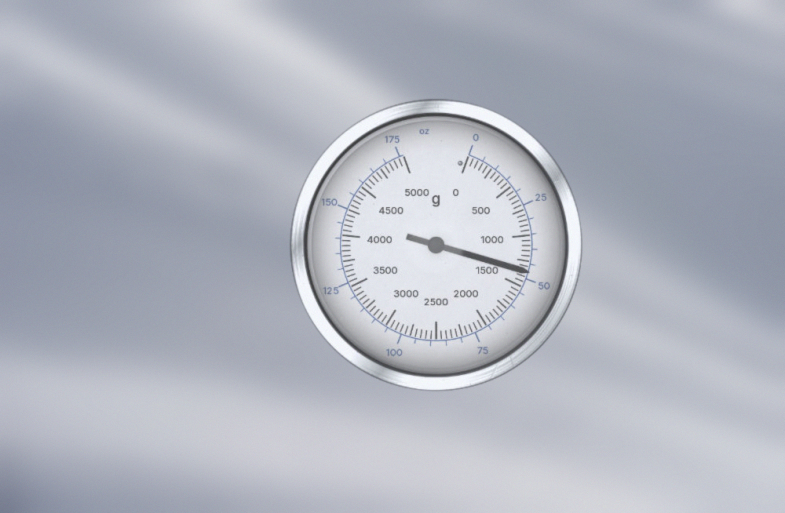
1350 g
